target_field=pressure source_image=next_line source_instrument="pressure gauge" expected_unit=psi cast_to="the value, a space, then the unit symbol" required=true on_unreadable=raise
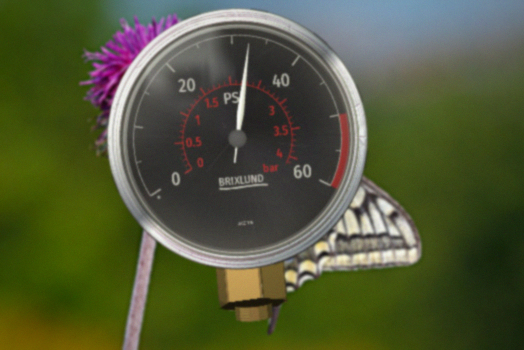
32.5 psi
